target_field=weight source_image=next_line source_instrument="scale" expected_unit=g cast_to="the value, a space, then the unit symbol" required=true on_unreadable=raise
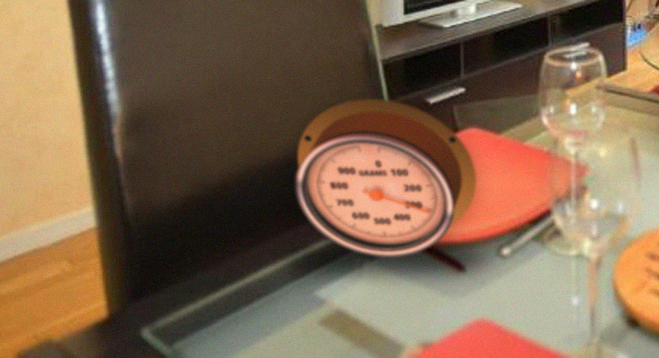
300 g
